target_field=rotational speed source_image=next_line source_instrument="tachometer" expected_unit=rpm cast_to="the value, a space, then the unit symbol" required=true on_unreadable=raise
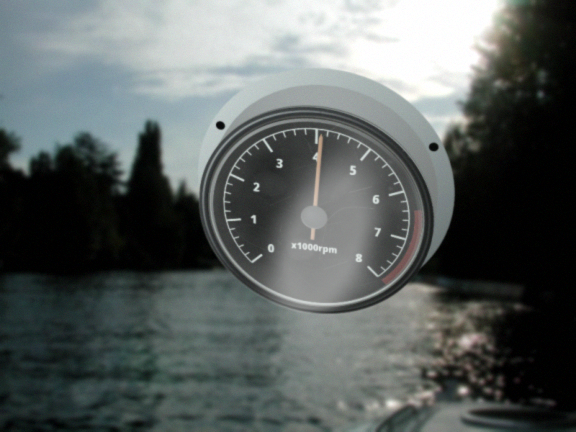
4100 rpm
